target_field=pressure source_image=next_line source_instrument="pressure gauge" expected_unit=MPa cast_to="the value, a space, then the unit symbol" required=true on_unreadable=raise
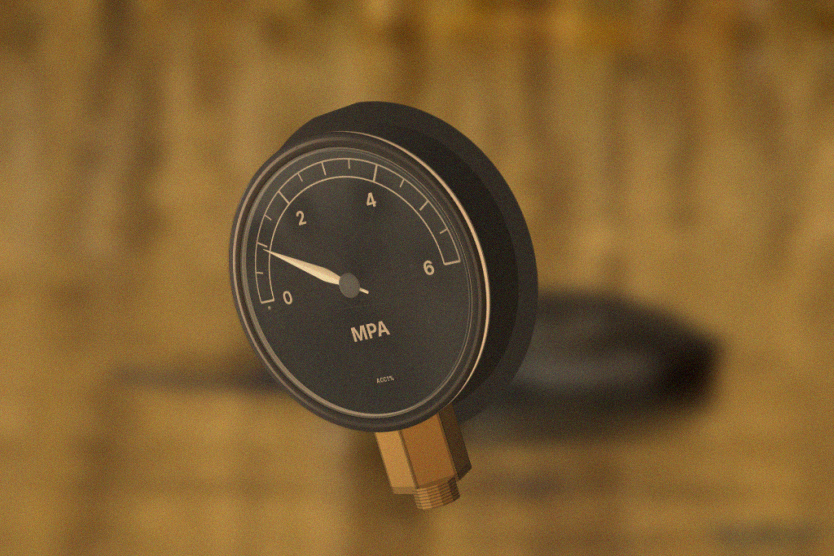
1 MPa
